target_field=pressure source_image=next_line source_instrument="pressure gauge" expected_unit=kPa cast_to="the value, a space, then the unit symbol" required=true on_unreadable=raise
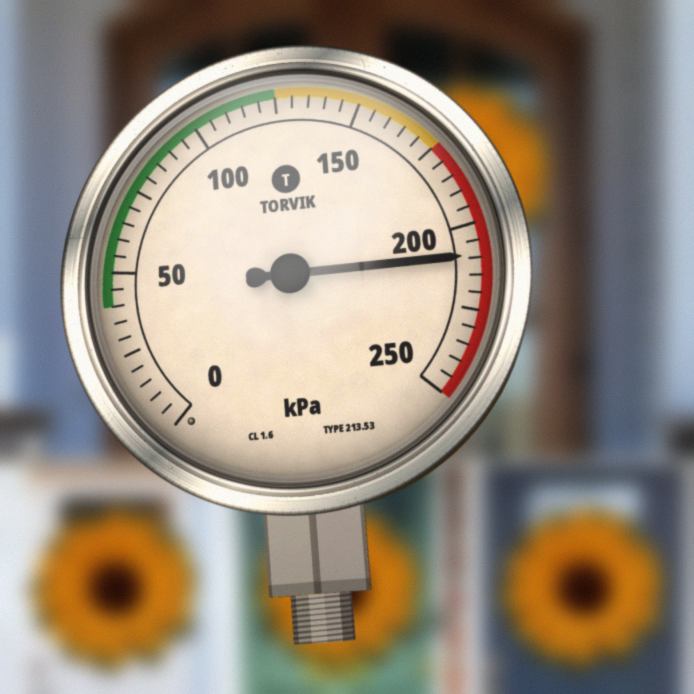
210 kPa
